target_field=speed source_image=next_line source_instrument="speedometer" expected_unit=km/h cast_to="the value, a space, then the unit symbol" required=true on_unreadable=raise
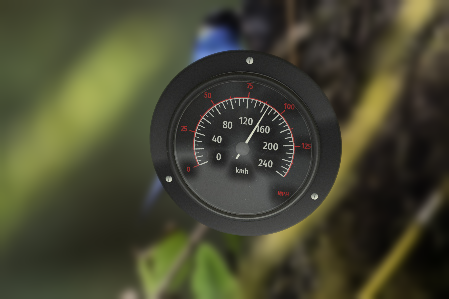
145 km/h
